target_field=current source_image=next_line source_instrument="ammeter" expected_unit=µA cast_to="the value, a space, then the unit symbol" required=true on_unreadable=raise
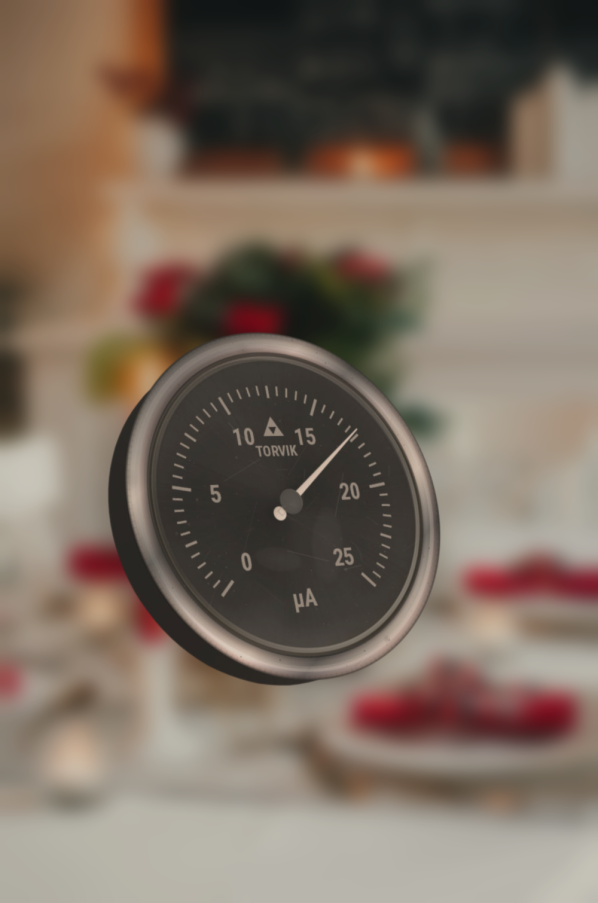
17.25 µA
